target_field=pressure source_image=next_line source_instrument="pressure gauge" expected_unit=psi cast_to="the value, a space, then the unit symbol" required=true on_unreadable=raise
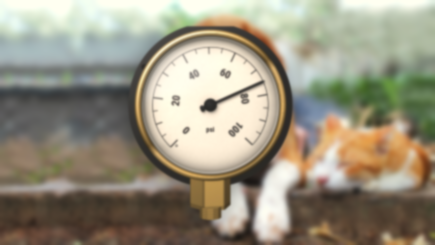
75 psi
